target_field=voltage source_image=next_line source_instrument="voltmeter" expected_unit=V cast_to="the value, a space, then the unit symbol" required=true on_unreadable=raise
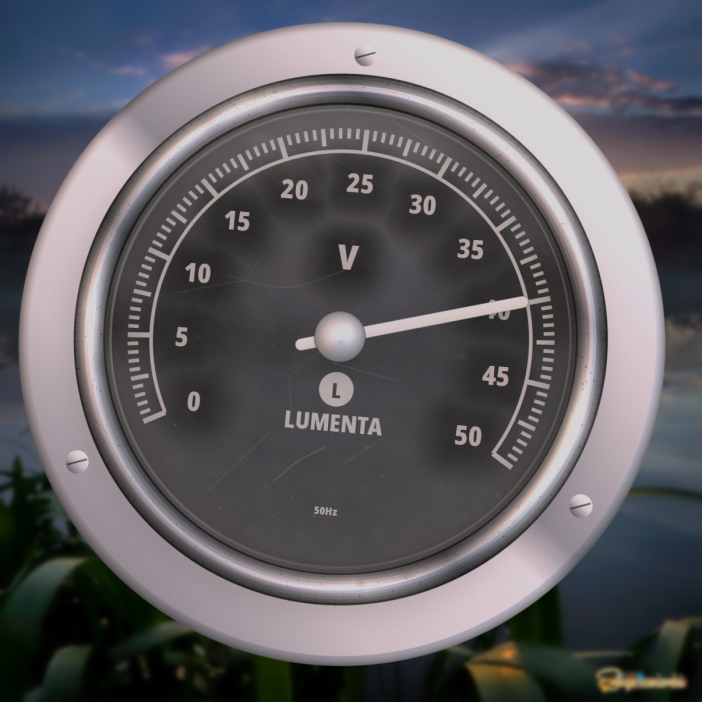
40 V
